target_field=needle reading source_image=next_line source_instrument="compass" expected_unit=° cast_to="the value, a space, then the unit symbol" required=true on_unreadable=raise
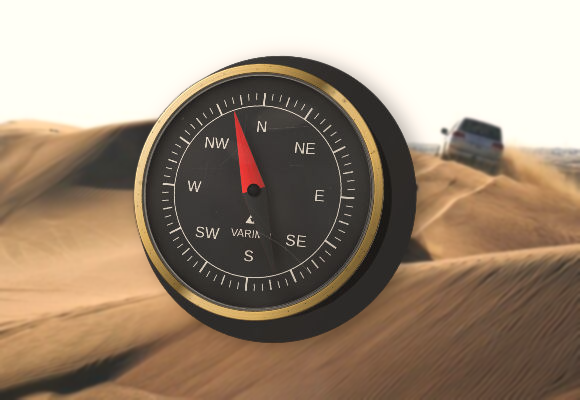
340 °
